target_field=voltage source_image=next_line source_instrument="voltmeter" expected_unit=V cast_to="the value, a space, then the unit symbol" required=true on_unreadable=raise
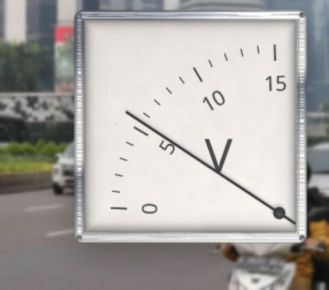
5.5 V
